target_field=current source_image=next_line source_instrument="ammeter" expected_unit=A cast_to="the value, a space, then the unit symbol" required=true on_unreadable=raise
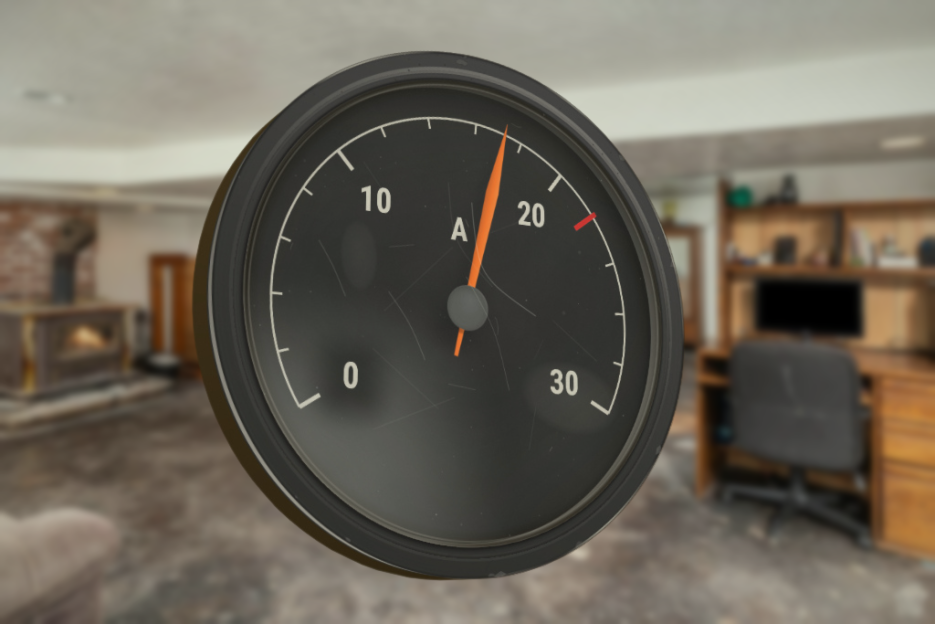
17 A
